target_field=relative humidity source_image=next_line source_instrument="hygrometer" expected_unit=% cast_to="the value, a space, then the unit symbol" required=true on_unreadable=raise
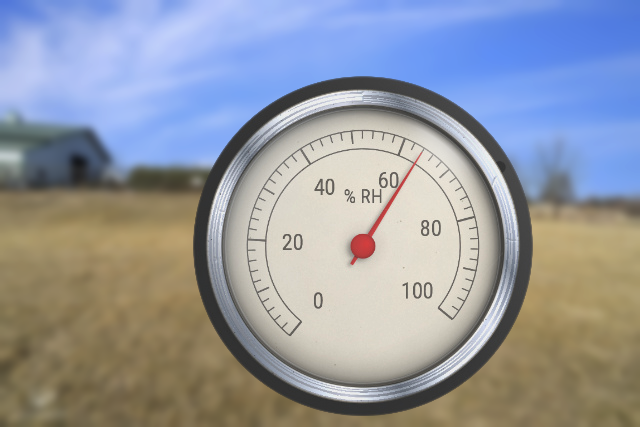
64 %
